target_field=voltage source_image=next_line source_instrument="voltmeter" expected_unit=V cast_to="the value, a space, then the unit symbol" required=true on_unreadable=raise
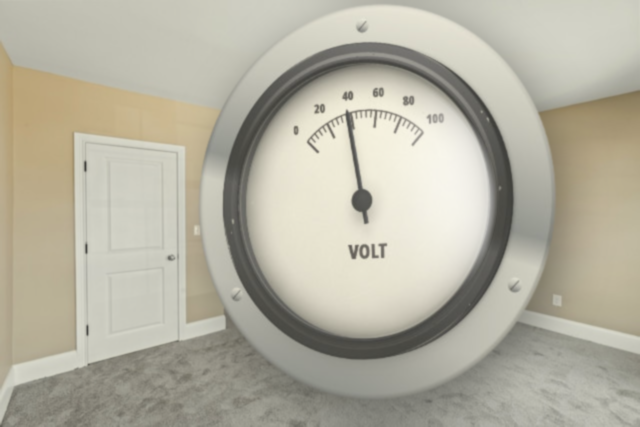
40 V
